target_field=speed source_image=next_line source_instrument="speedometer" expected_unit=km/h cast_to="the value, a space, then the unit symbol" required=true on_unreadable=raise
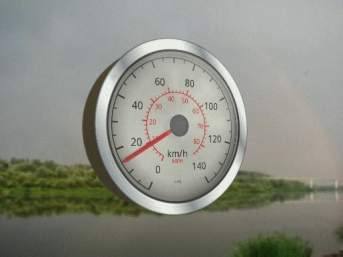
15 km/h
